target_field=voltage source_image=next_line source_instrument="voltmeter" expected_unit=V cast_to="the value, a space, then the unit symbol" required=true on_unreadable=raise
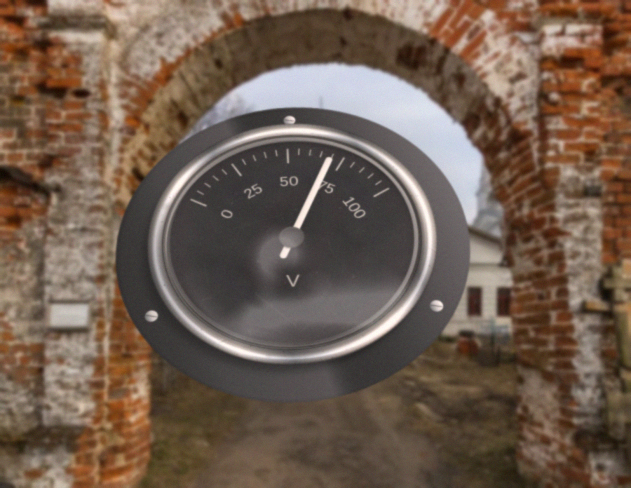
70 V
